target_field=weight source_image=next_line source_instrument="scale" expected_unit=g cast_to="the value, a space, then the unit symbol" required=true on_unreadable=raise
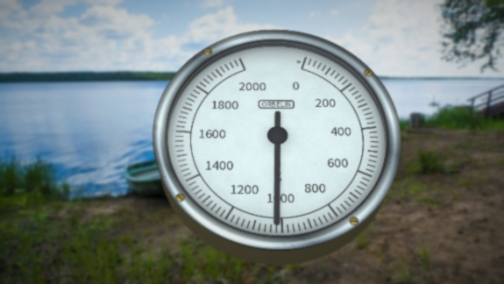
1020 g
